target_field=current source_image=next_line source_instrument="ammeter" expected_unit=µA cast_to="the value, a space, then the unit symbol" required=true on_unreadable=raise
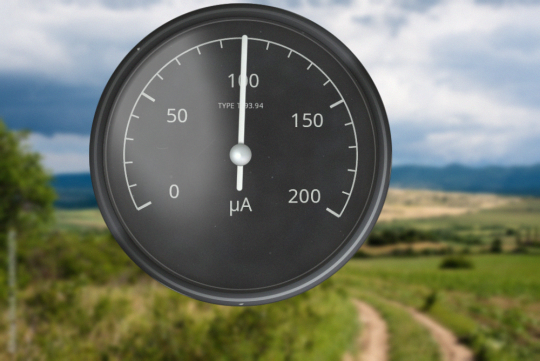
100 µA
